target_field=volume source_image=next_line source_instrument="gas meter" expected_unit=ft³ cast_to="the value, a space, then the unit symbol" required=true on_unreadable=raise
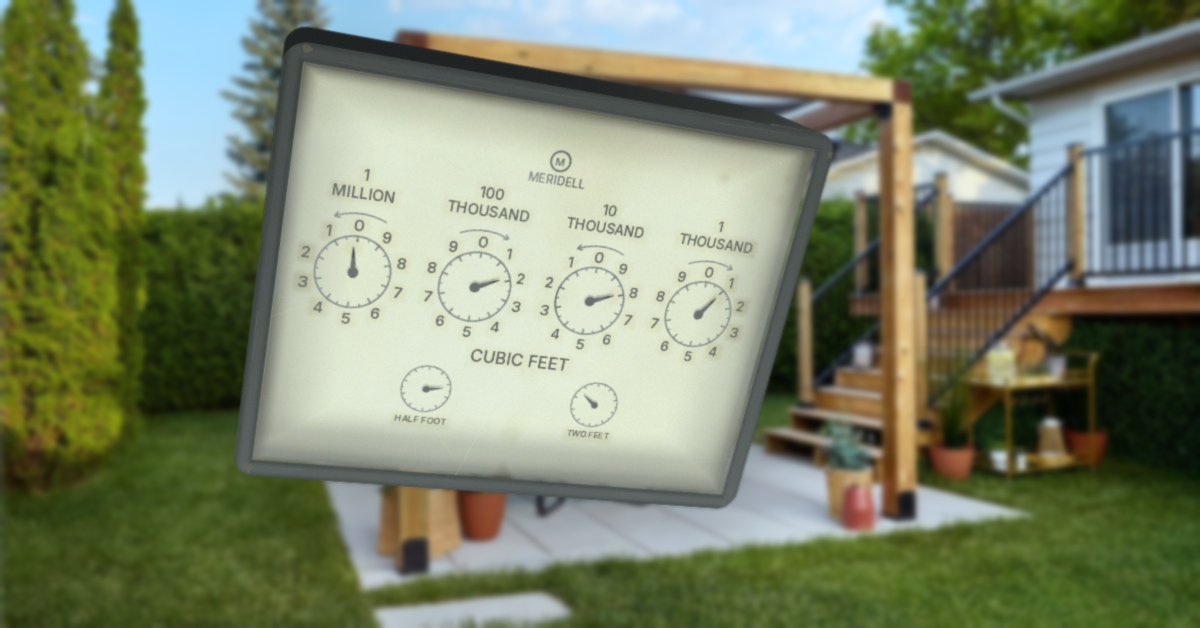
18100 ft³
